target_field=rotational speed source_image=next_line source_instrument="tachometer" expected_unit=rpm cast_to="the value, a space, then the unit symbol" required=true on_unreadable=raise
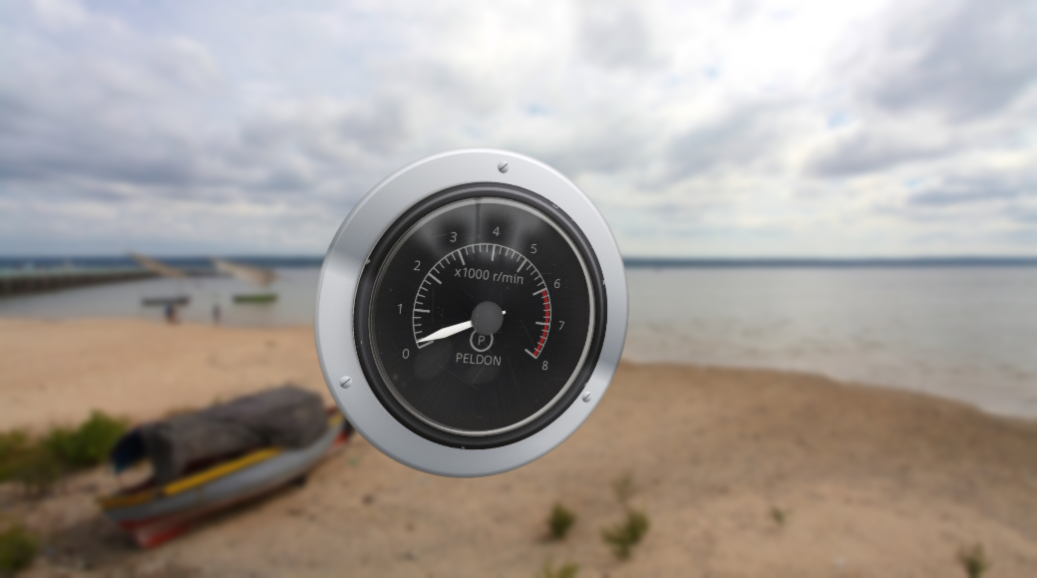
200 rpm
